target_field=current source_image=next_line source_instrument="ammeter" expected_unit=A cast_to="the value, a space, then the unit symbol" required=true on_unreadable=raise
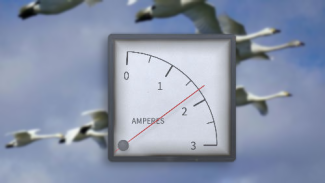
1.75 A
